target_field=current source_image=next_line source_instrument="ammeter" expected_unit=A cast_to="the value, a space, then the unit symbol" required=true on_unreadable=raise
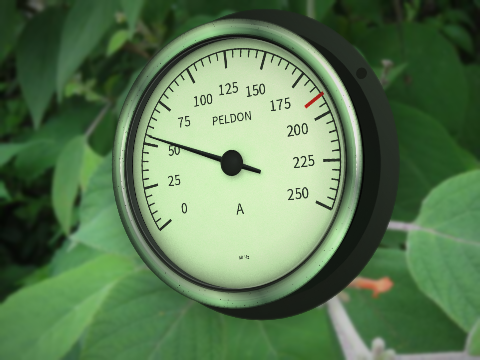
55 A
